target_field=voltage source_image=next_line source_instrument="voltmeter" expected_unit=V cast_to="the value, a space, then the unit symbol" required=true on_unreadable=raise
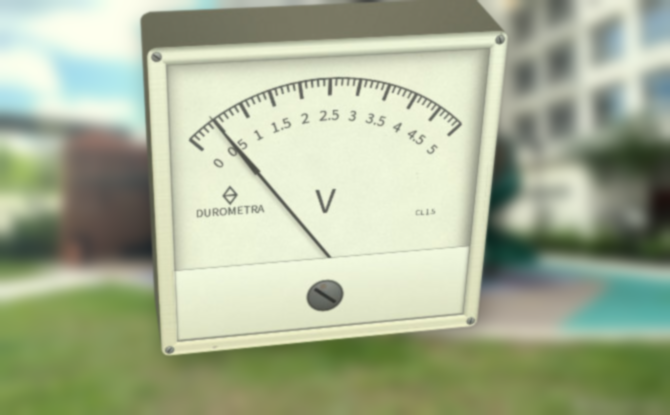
0.5 V
